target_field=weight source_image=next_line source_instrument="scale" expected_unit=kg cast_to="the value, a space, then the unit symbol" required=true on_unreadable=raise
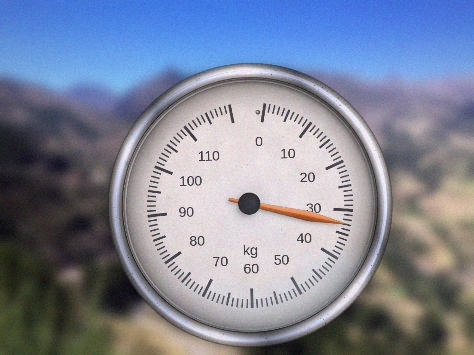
33 kg
